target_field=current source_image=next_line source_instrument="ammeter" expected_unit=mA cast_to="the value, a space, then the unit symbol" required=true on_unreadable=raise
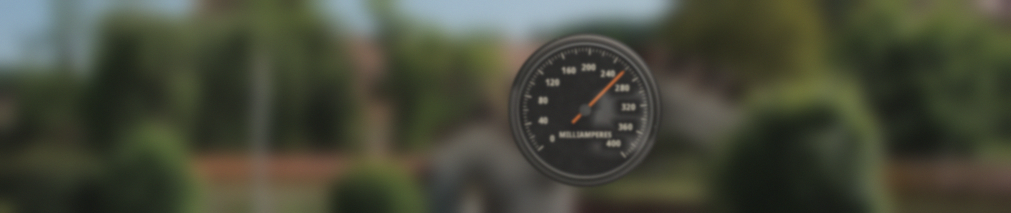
260 mA
